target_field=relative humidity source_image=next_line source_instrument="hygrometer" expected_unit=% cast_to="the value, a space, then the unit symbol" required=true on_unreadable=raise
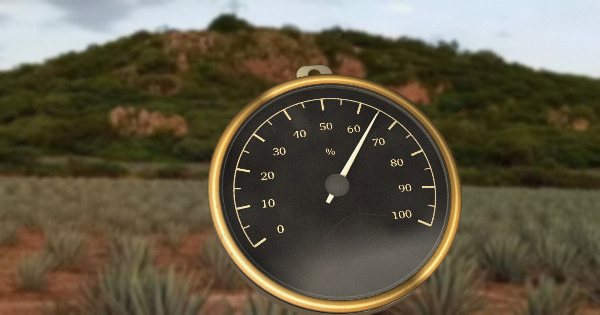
65 %
